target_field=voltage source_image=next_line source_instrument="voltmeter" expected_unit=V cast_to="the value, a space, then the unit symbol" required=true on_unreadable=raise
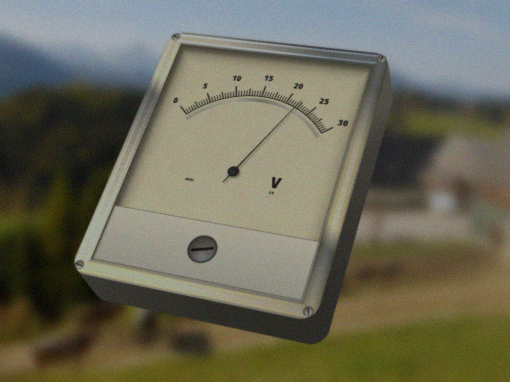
22.5 V
